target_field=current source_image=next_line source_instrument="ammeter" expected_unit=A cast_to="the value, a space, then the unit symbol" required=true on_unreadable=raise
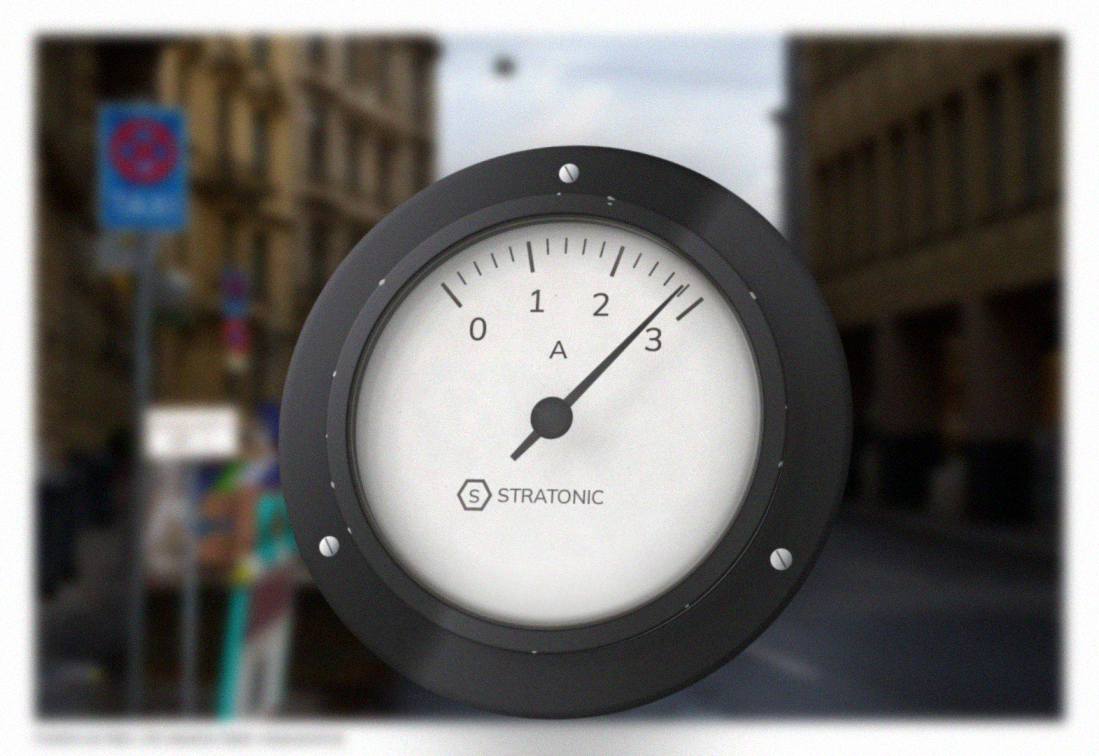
2.8 A
